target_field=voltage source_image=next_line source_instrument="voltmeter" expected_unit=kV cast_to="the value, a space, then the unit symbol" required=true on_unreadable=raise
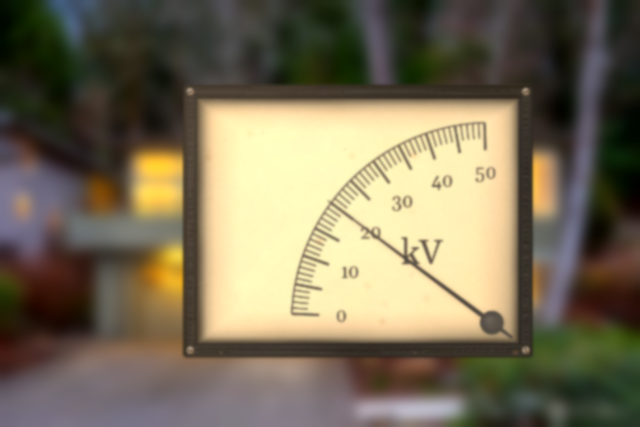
20 kV
